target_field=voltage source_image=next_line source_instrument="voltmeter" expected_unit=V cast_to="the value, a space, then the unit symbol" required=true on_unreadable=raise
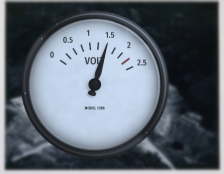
1.5 V
